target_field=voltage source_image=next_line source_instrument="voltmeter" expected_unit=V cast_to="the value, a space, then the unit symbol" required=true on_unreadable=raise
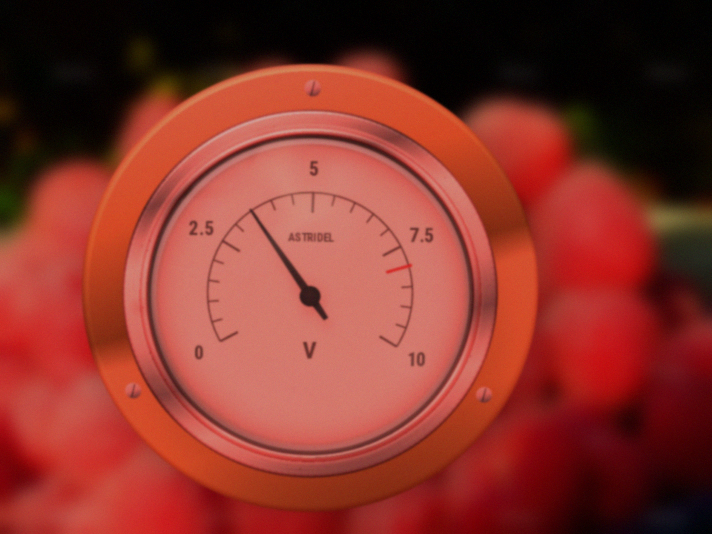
3.5 V
